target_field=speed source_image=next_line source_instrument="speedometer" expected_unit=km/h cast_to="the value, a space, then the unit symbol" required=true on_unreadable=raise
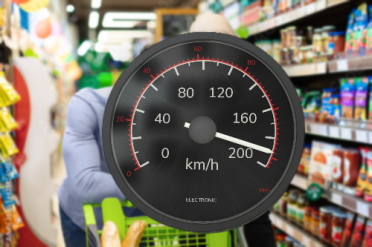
190 km/h
